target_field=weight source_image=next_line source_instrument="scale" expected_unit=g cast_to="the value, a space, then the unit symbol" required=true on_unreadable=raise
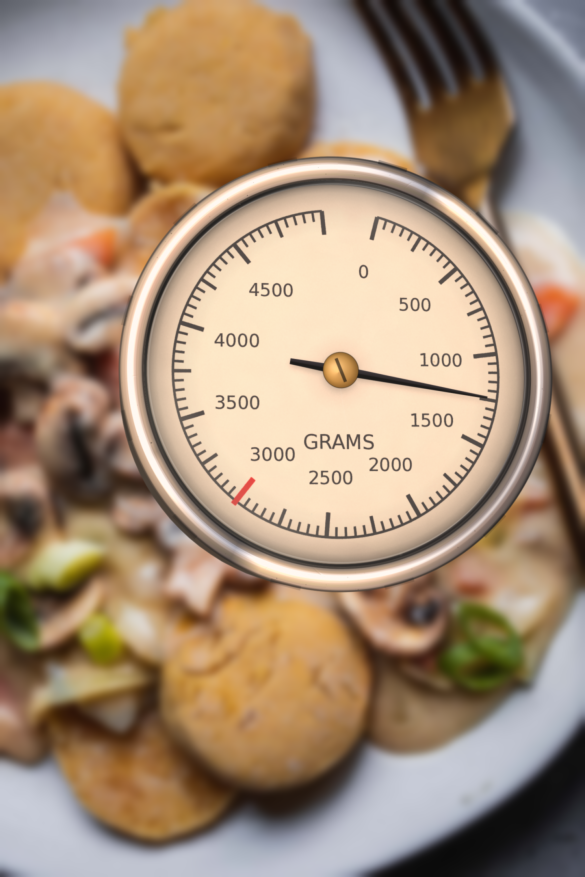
1250 g
